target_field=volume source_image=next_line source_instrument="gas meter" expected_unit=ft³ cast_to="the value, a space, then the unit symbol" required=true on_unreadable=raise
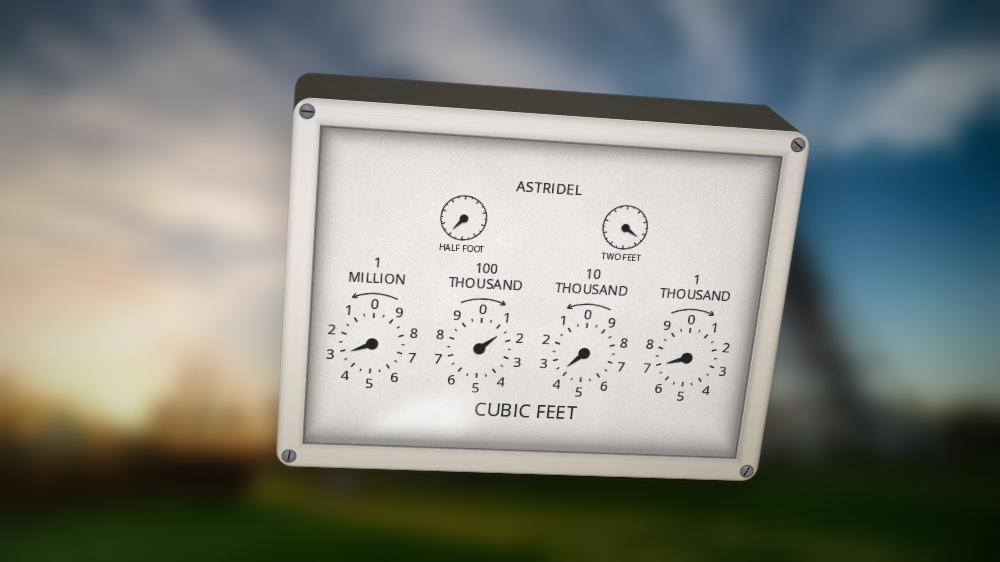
313700 ft³
